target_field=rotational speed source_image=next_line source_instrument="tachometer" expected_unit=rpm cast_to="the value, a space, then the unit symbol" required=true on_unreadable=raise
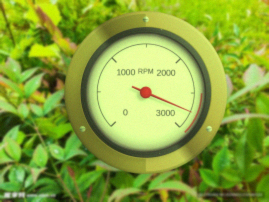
2750 rpm
